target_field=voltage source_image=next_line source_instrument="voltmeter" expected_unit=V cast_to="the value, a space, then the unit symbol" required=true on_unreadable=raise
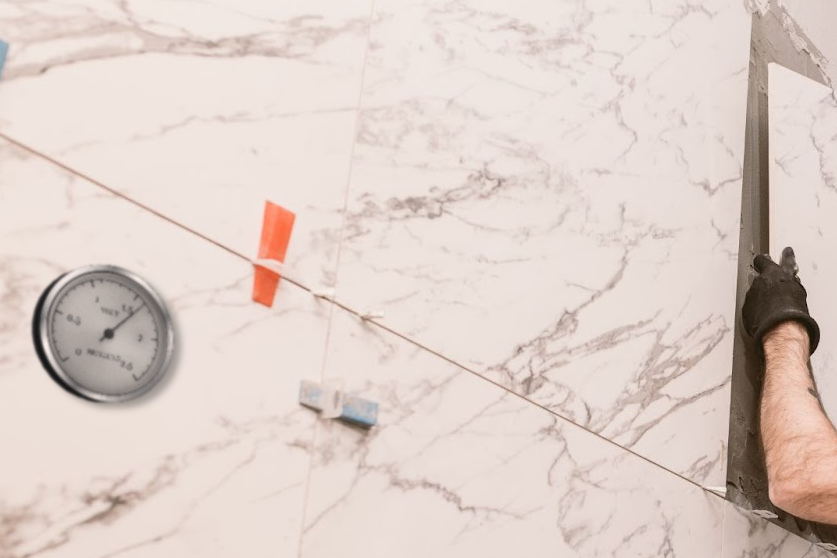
1.6 V
